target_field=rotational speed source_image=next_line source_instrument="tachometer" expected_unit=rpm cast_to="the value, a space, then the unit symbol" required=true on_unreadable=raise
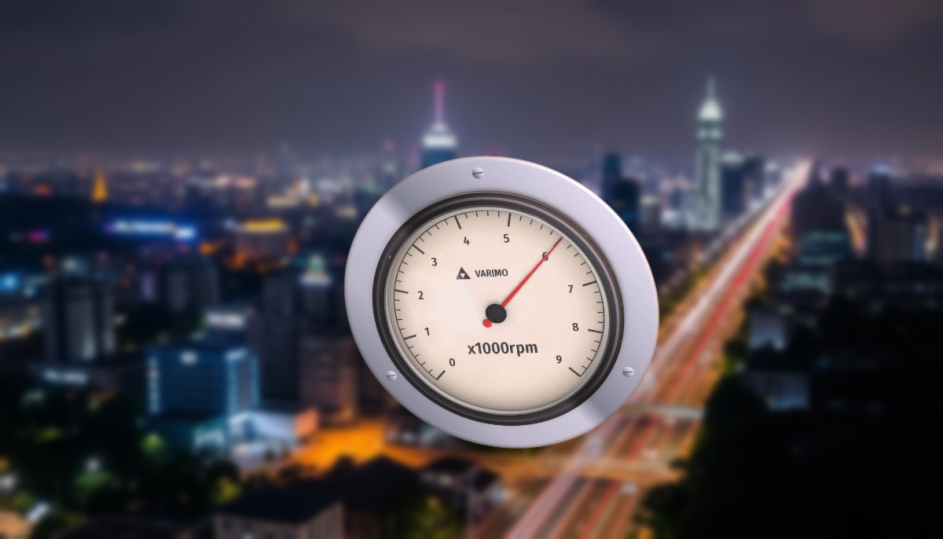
6000 rpm
